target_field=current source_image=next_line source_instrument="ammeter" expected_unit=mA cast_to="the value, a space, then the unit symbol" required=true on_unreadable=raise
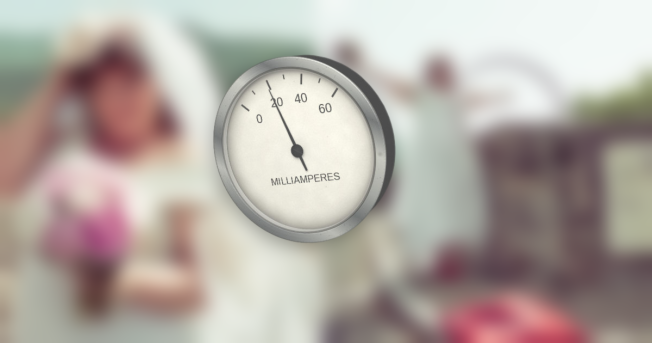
20 mA
